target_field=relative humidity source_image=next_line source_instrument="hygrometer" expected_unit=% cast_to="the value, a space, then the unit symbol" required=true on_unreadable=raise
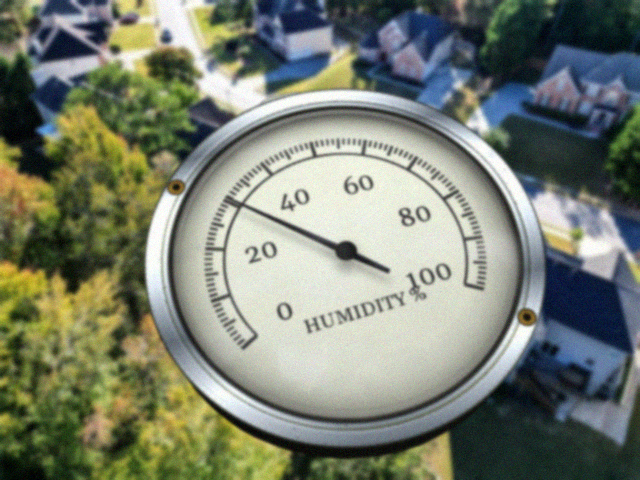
30 %
